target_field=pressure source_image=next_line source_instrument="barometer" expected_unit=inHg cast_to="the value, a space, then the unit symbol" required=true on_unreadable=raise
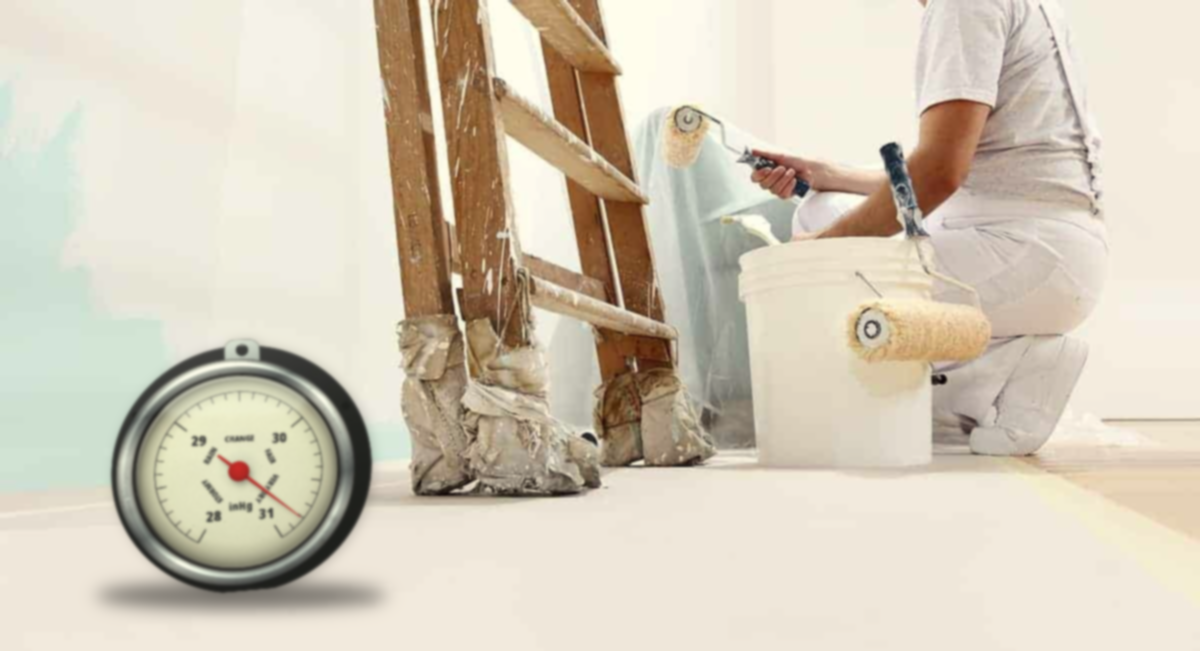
30.8 inHg
